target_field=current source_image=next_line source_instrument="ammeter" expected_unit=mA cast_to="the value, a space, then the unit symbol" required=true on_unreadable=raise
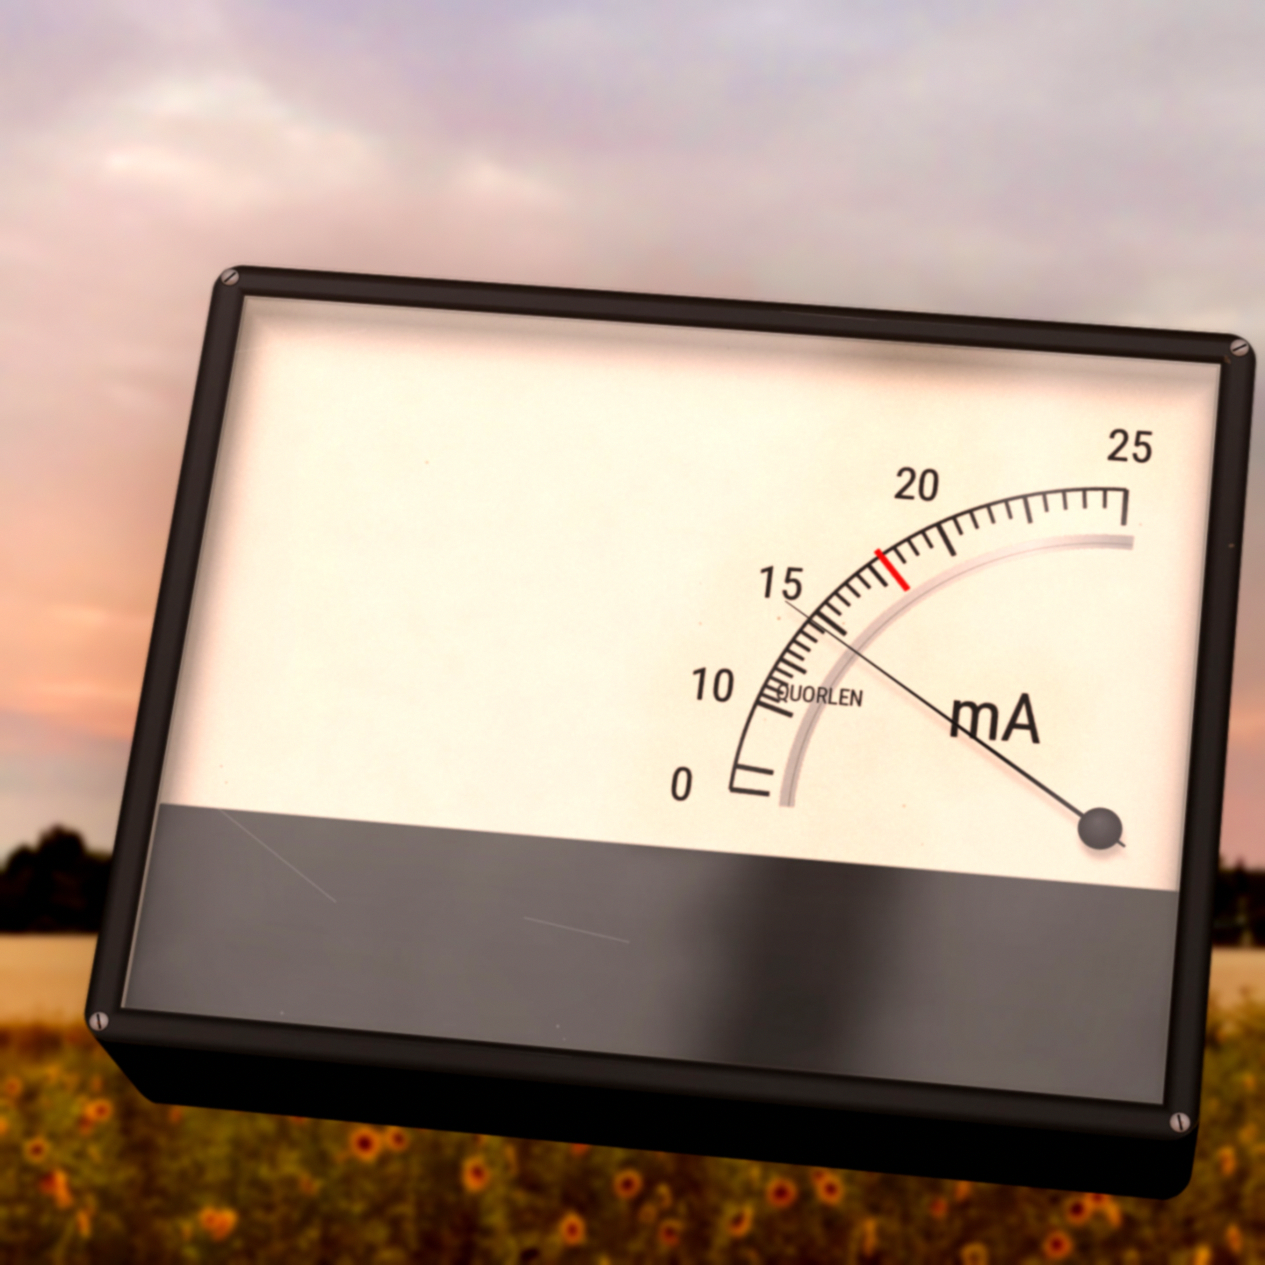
14.5 mA
